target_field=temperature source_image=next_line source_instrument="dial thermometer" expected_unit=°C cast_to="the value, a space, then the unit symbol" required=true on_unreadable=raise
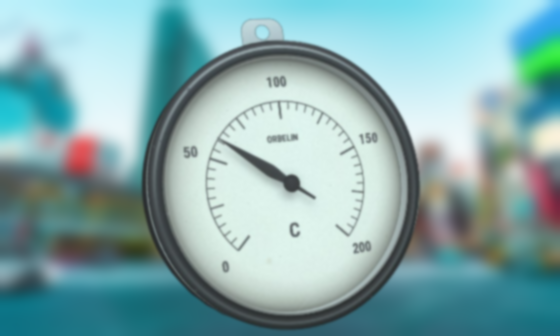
60 °C
